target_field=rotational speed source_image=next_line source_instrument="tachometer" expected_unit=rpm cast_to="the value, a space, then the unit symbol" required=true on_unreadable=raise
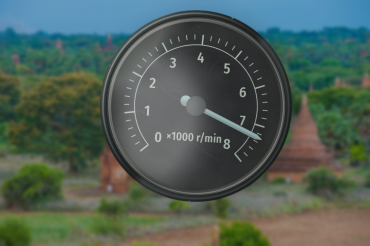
7300 rpm
